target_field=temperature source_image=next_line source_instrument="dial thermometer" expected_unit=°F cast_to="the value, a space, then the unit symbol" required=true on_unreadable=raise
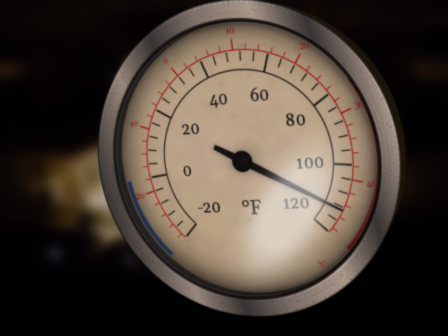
112 °F
